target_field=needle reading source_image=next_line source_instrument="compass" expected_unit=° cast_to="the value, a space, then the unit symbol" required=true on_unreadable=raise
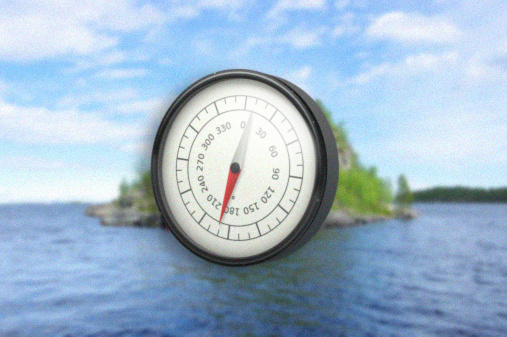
190 °
